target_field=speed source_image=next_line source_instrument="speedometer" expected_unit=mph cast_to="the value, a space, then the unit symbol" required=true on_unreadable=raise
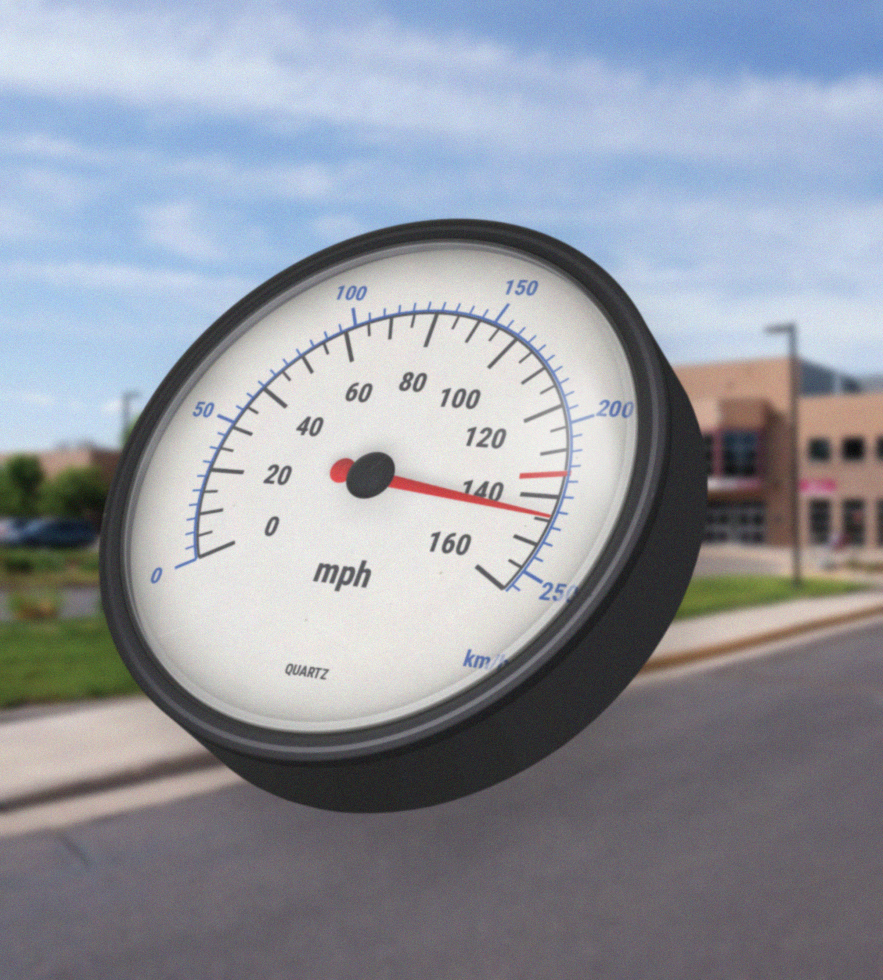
145 mph
